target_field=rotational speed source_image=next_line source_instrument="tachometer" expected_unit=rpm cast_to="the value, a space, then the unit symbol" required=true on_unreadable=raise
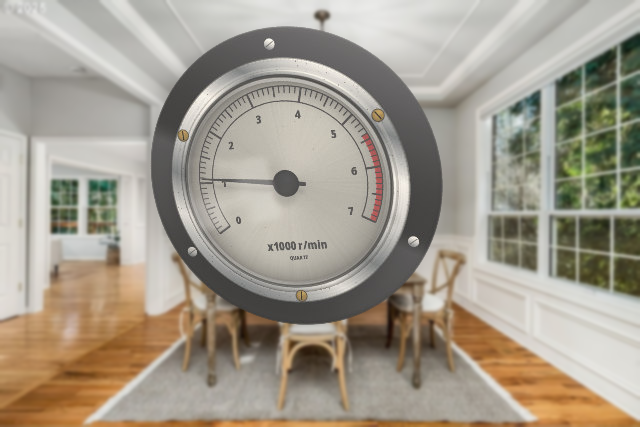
1100 rpm
